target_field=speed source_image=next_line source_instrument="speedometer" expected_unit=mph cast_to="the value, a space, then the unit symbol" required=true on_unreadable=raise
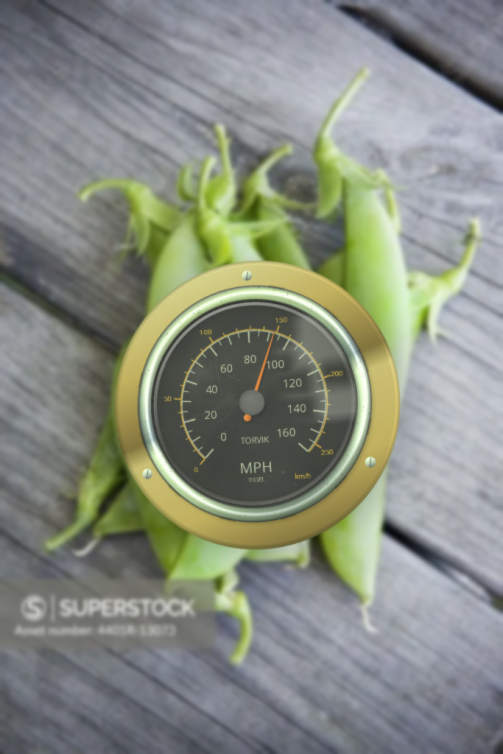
92.5 mph
